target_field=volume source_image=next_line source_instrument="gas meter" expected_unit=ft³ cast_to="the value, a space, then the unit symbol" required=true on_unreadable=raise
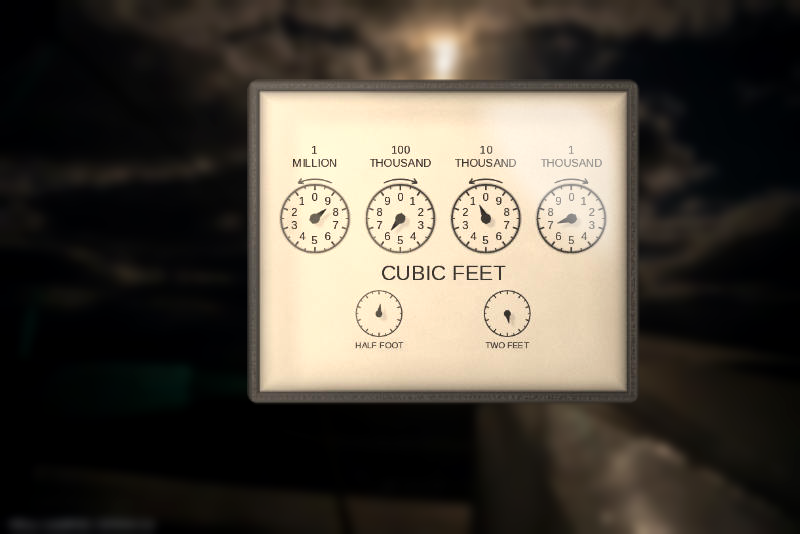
860700 ft³
